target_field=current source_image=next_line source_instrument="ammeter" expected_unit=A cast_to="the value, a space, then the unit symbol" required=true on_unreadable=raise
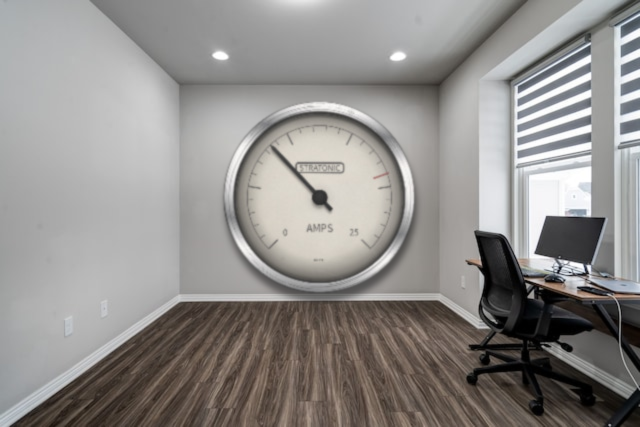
8.5 A
